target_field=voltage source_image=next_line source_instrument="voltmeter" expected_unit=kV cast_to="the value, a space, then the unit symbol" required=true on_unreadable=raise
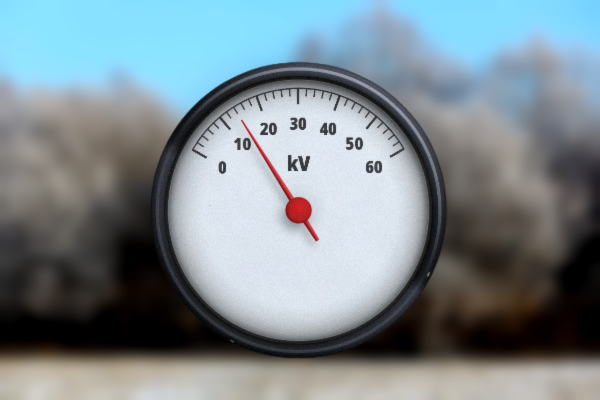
14 kV
